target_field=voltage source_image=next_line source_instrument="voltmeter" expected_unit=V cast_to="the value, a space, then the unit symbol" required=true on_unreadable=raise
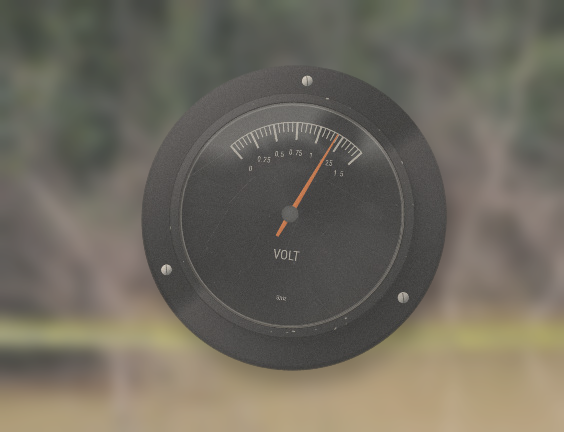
1.2 V
